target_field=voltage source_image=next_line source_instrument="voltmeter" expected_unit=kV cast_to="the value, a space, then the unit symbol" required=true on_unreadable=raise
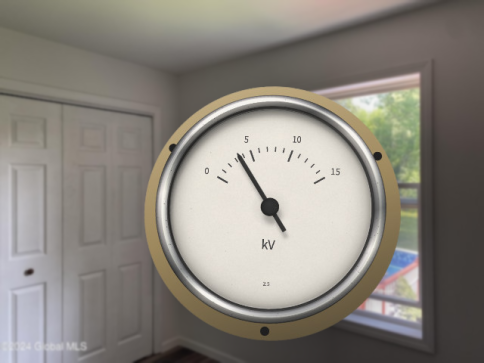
3.5 kV
